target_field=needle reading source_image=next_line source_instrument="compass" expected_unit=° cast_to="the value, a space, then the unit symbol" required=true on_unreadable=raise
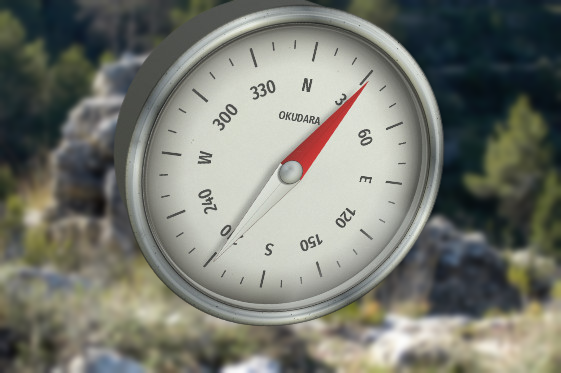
30 °
